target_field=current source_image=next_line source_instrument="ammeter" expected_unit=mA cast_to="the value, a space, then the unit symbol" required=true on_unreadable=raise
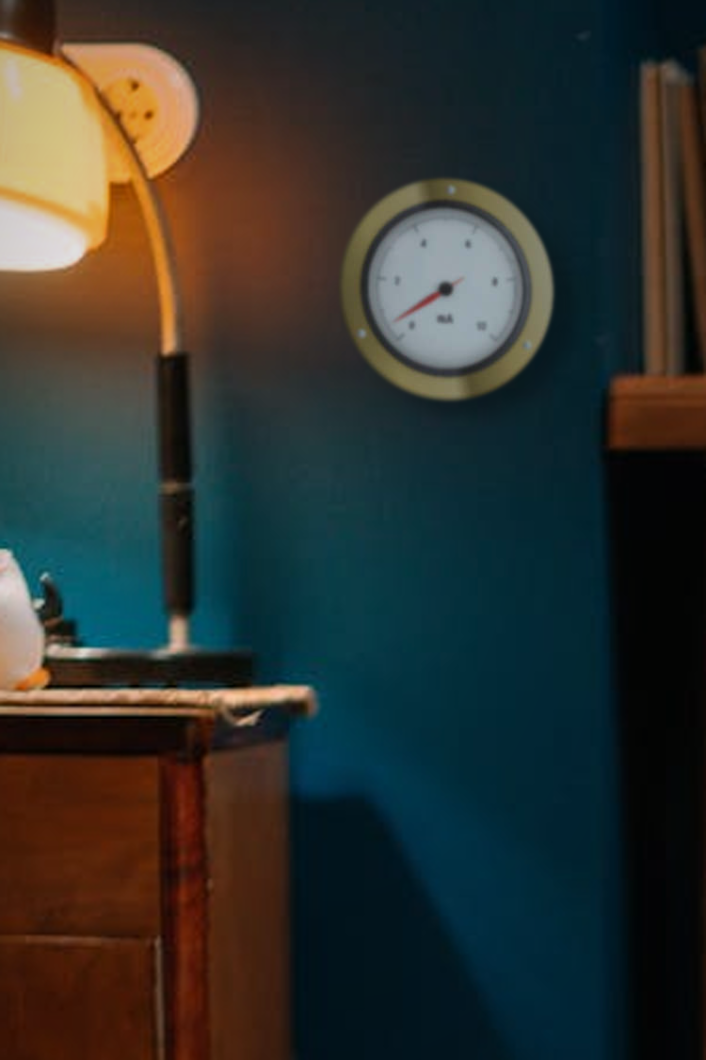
0.5 mA
